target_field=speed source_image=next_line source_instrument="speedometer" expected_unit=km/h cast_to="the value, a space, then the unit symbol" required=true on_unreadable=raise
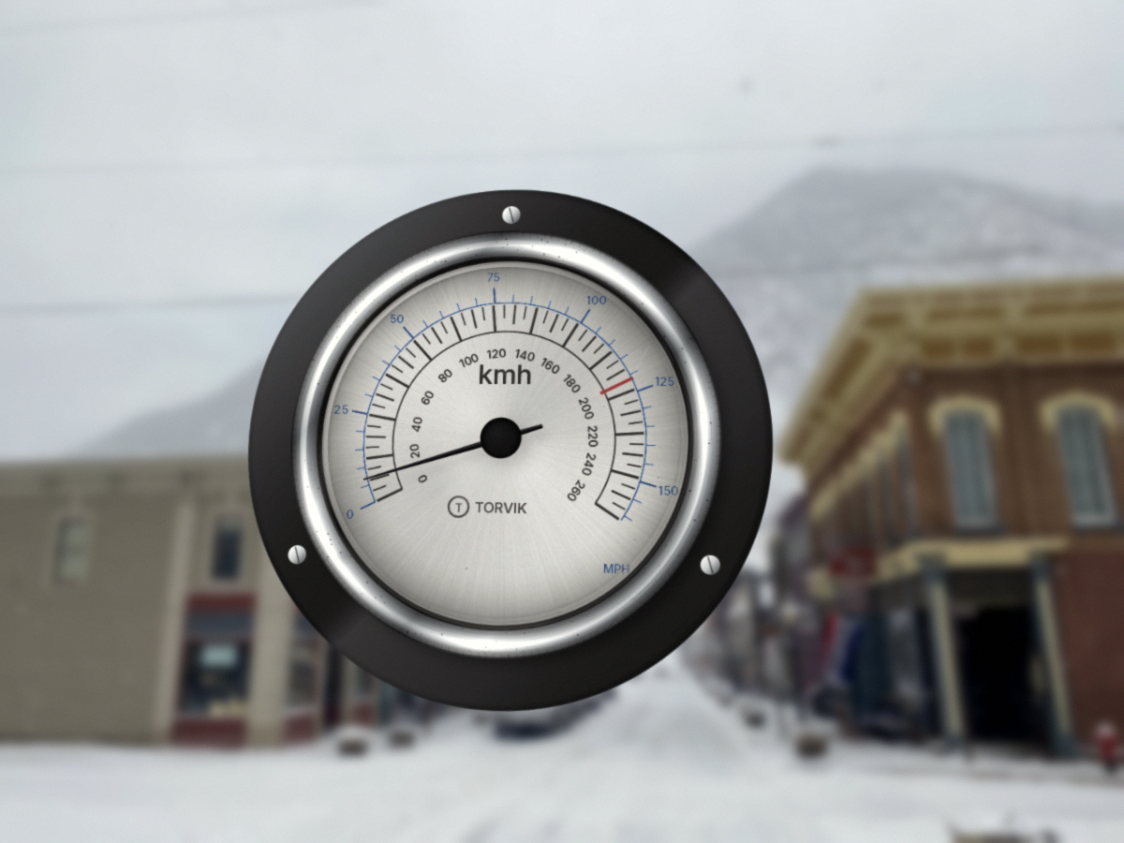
10 km/h
